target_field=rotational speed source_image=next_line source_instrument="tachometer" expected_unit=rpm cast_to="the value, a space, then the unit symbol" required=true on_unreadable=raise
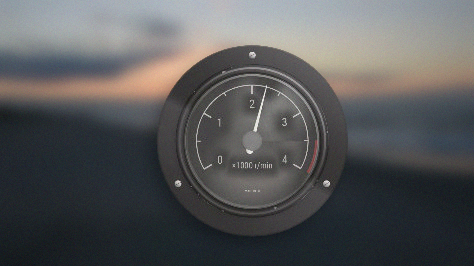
2250 rpm
